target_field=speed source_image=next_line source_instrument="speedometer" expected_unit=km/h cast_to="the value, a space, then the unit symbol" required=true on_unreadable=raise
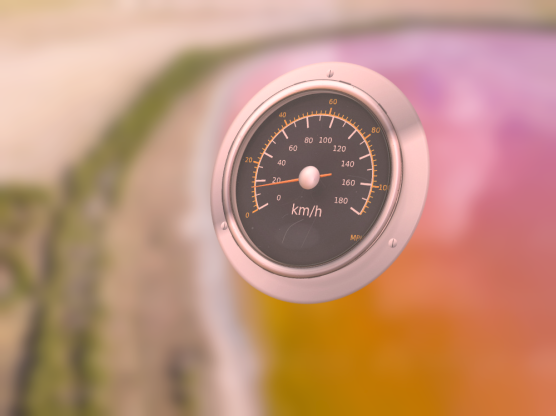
15 km/h
